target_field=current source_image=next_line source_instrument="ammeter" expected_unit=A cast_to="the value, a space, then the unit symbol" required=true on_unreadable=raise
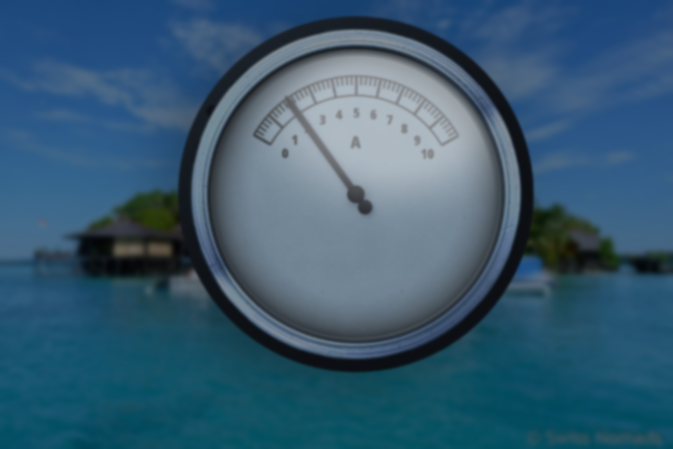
2 A
